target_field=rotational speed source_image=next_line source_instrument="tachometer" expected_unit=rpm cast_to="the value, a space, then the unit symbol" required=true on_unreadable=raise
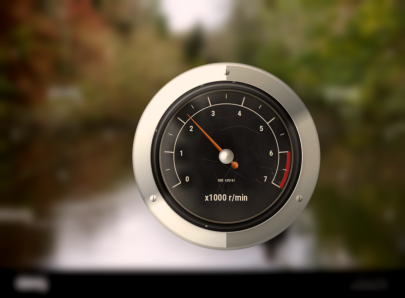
2250 rpm
